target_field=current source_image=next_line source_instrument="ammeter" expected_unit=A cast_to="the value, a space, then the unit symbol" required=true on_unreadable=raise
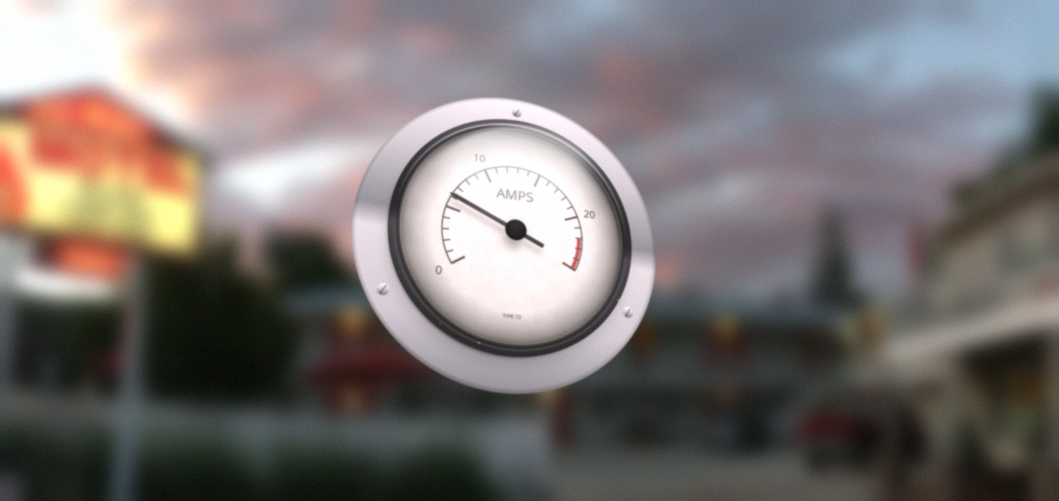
6 A
